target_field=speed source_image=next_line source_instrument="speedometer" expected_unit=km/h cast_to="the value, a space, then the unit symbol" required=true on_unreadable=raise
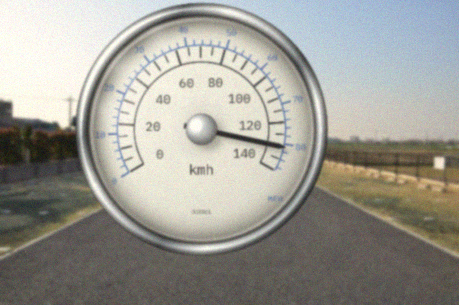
130 km/h
